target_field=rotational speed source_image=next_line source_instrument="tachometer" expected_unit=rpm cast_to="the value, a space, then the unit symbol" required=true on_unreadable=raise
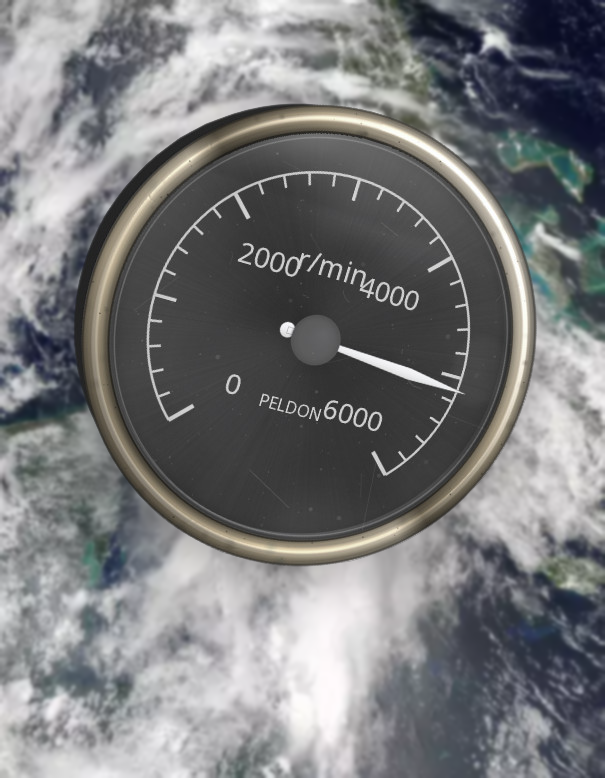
5100 rpm
